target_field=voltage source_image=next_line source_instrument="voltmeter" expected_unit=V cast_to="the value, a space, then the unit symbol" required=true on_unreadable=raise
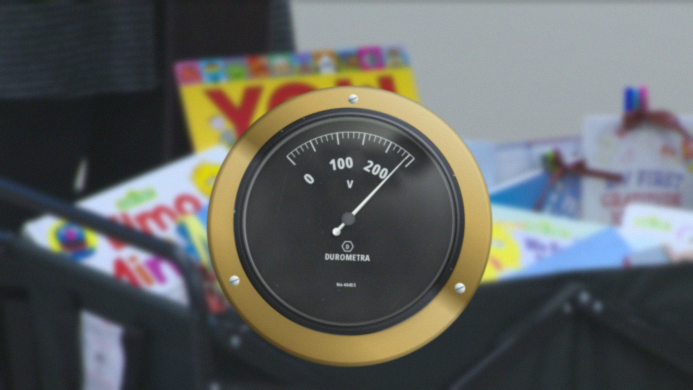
240 V
